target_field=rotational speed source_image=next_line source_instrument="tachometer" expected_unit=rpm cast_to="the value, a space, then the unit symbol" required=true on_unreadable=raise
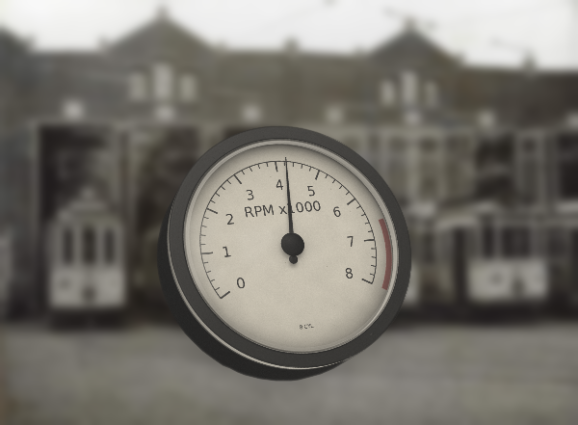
4200 rpm
